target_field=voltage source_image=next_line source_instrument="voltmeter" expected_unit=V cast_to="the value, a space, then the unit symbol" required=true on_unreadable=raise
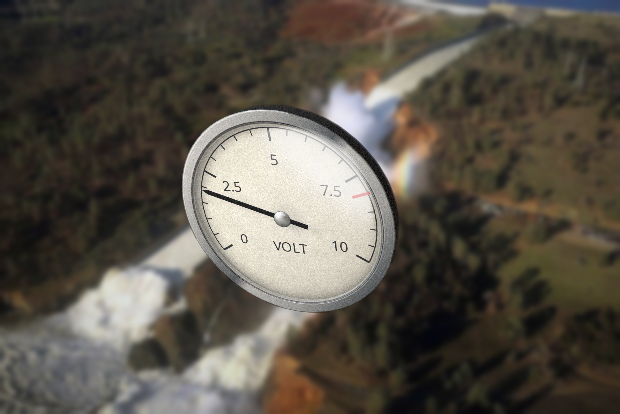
2 V
